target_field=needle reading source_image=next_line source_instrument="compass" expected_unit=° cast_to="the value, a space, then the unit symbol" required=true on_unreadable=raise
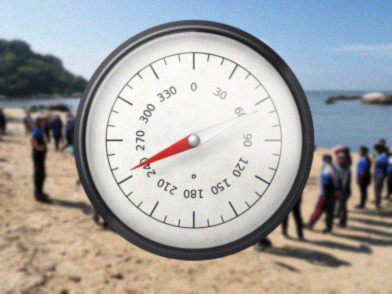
245 °
